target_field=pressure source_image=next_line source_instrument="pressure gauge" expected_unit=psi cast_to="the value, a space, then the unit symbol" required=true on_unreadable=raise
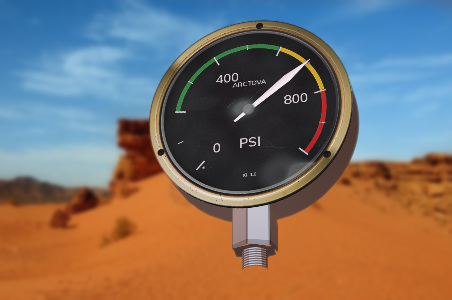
700 psi
